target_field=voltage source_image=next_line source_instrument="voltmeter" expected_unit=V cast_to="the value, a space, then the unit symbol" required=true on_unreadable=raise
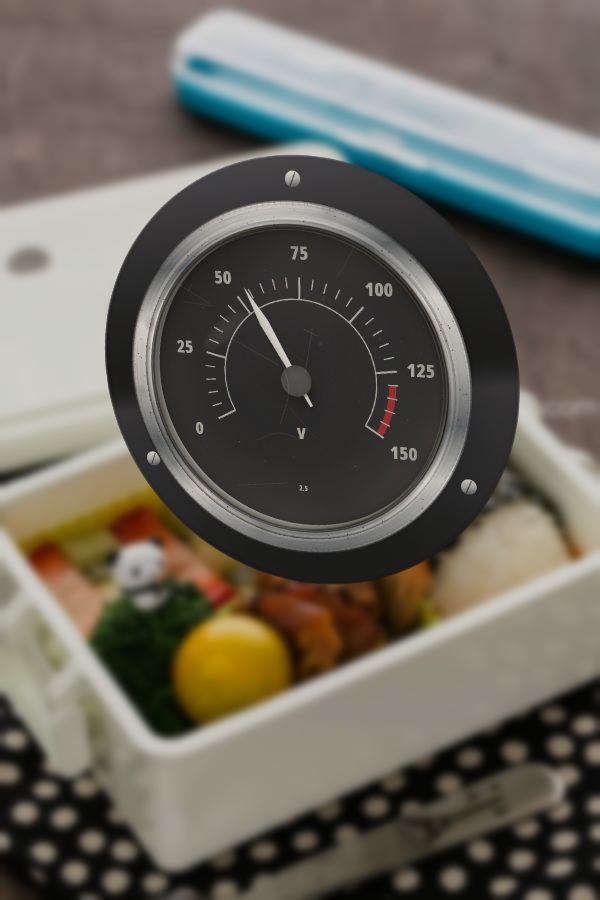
55 V
